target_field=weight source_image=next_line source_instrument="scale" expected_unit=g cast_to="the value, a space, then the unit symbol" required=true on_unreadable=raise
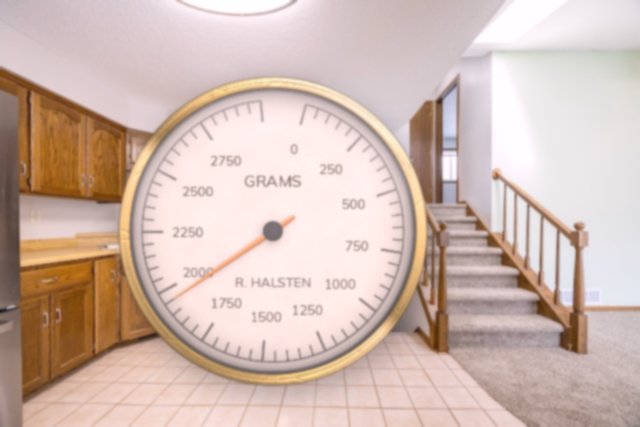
1950 g
